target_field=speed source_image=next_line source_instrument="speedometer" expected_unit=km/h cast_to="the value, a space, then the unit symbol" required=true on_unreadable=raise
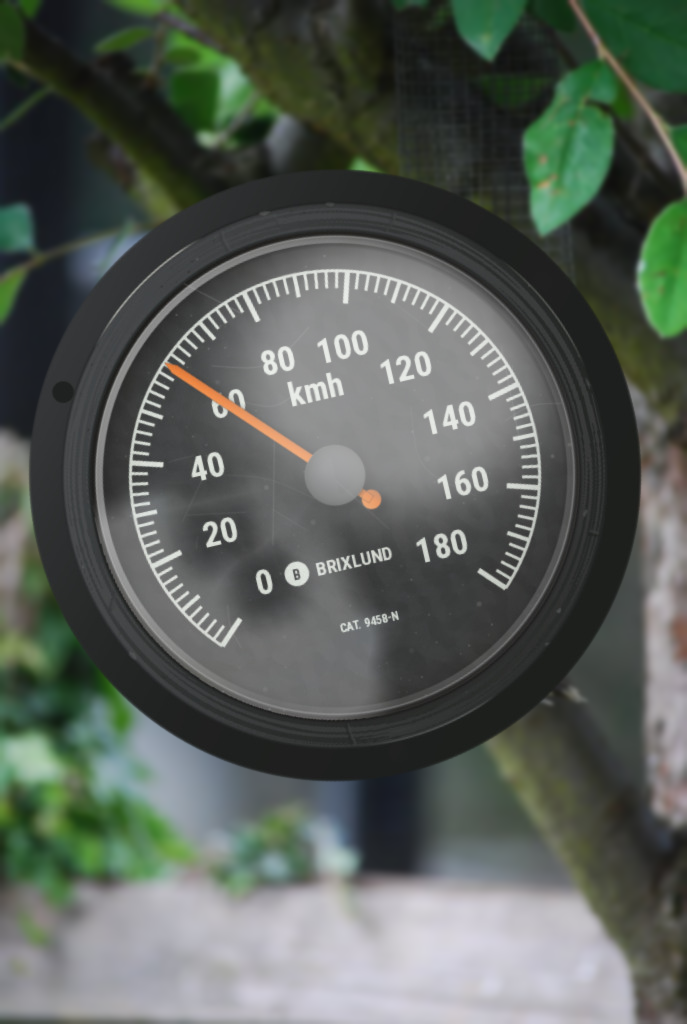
60 km/h
